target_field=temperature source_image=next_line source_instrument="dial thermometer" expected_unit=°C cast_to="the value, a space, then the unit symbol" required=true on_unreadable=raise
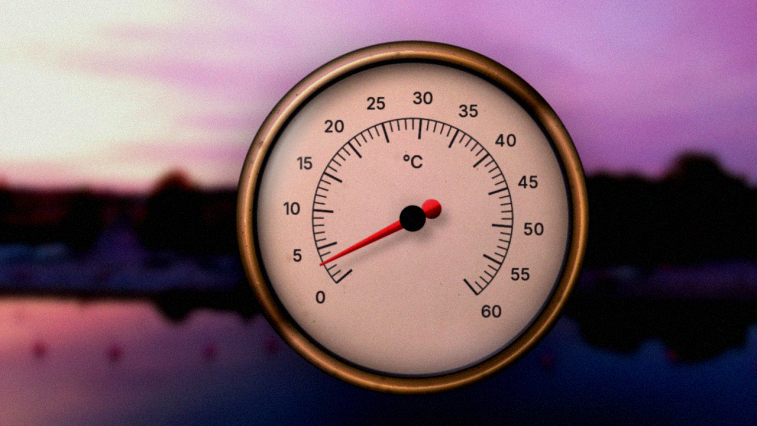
3 °C
